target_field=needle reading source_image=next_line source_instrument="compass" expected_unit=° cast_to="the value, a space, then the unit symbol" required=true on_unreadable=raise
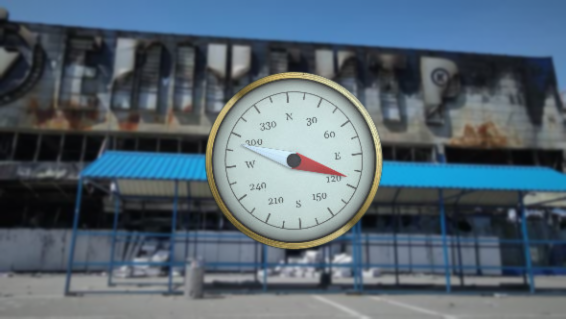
112.5 °
